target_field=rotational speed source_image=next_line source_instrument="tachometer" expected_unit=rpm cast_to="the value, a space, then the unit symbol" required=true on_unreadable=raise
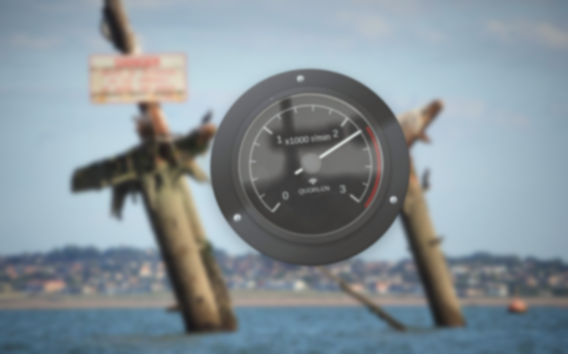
2200 rpm
